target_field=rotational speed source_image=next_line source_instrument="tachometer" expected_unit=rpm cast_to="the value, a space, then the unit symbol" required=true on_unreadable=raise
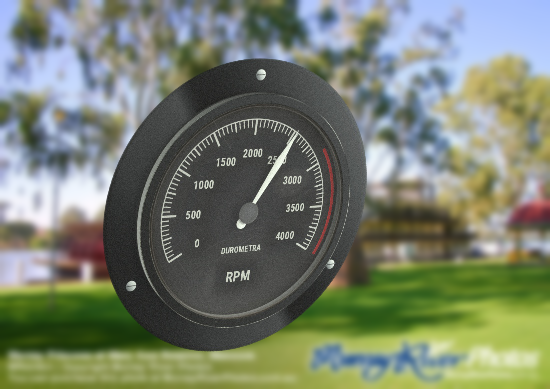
2500 rpm
